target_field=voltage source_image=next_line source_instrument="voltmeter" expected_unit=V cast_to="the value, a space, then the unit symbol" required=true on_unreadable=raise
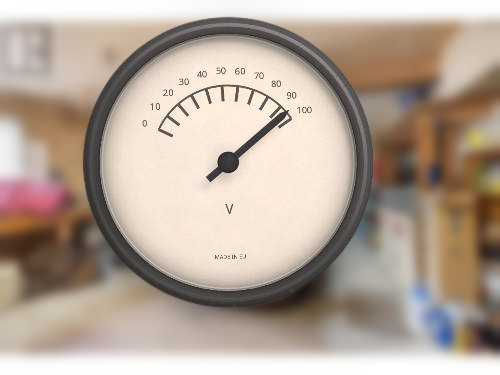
95 V
